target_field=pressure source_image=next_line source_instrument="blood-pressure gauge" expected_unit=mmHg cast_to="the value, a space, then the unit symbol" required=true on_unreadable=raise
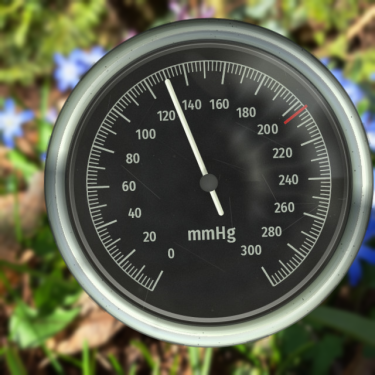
130 mmHg
